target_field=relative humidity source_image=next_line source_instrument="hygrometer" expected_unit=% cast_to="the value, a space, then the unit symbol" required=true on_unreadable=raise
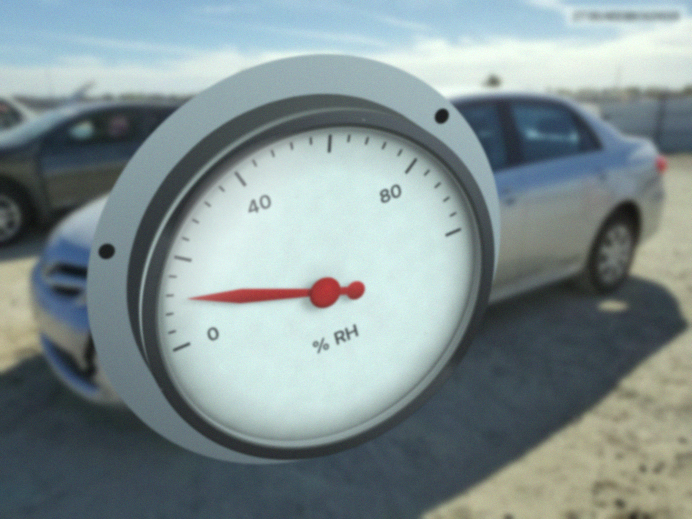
12 %
